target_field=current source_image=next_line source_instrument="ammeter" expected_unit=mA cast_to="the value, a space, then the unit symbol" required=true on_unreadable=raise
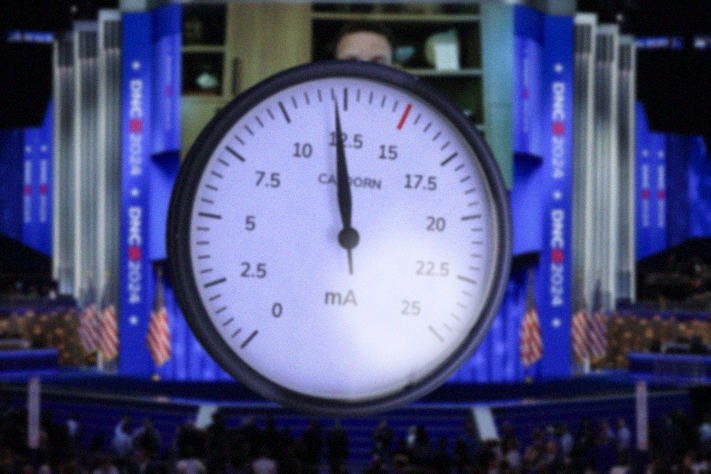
12 mA
